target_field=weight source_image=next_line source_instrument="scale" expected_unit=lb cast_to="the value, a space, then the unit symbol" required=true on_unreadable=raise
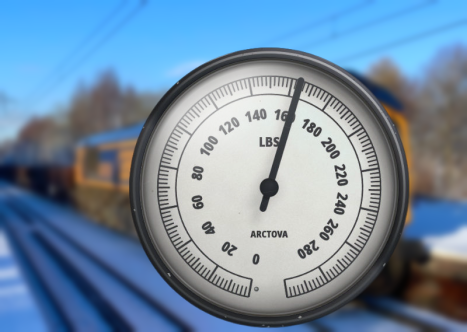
164 lb
